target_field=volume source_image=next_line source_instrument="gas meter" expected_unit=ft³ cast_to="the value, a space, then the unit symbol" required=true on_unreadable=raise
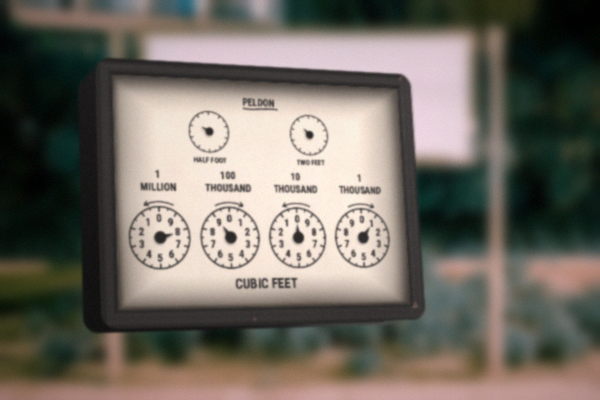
790100 ft³
